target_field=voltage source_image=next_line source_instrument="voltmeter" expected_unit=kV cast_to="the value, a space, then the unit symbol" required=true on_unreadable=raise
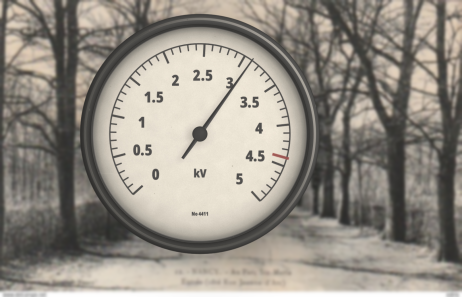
3.1 kV
